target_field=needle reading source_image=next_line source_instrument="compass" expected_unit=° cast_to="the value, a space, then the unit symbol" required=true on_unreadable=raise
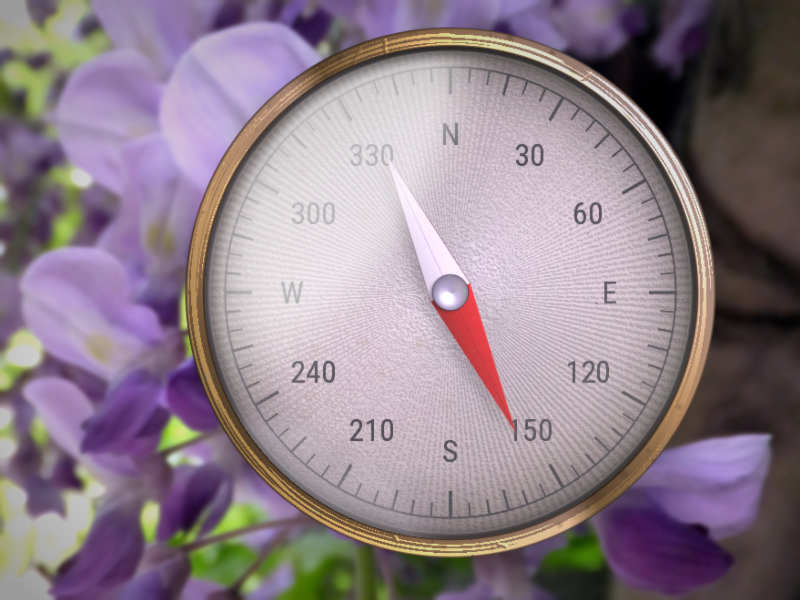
155 °
